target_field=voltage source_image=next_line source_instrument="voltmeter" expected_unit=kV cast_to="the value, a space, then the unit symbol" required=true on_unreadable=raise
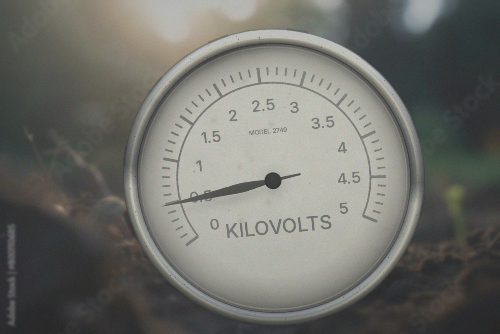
0.5 kV
